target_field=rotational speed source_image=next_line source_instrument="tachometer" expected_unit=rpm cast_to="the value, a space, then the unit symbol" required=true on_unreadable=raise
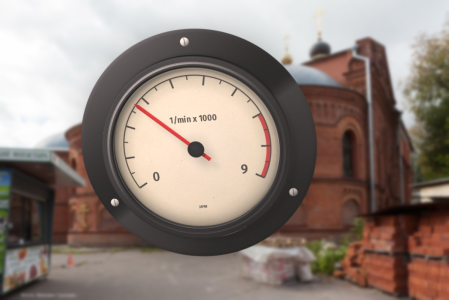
2750 rpm
